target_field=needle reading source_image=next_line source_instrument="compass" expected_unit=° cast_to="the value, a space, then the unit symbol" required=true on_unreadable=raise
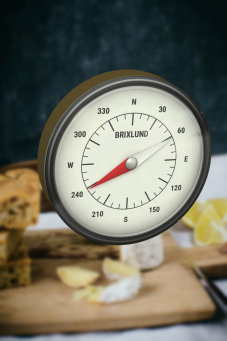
240 °
